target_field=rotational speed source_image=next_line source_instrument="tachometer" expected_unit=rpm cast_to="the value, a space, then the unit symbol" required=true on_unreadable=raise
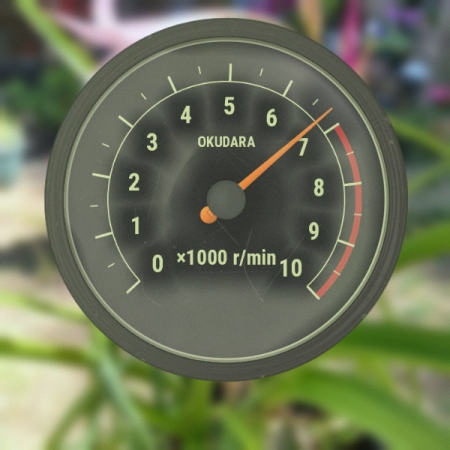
6750 rpm
